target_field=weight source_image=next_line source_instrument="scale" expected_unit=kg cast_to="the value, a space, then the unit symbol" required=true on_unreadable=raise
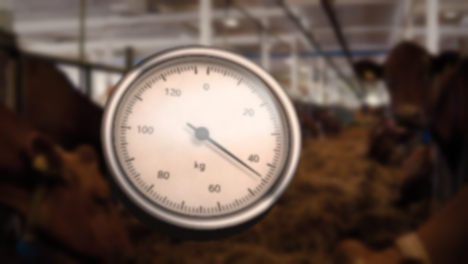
45 kg
